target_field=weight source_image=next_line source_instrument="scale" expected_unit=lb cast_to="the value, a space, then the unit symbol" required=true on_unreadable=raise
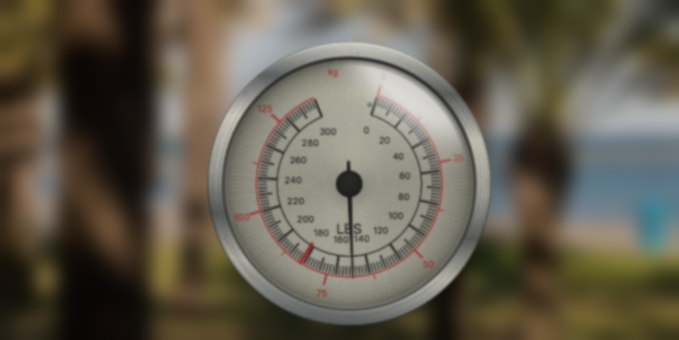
150 lb
